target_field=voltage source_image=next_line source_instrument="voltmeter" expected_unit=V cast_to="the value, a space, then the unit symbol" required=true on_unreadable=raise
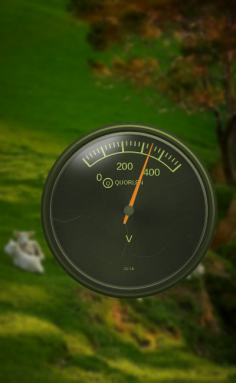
340 V
